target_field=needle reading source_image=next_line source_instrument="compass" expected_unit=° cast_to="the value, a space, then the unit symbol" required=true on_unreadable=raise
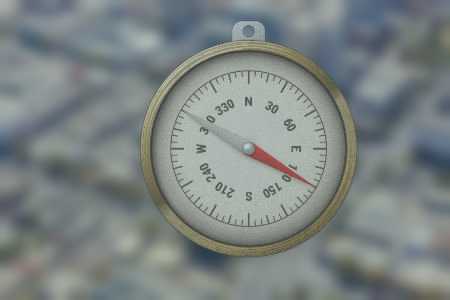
120 °
